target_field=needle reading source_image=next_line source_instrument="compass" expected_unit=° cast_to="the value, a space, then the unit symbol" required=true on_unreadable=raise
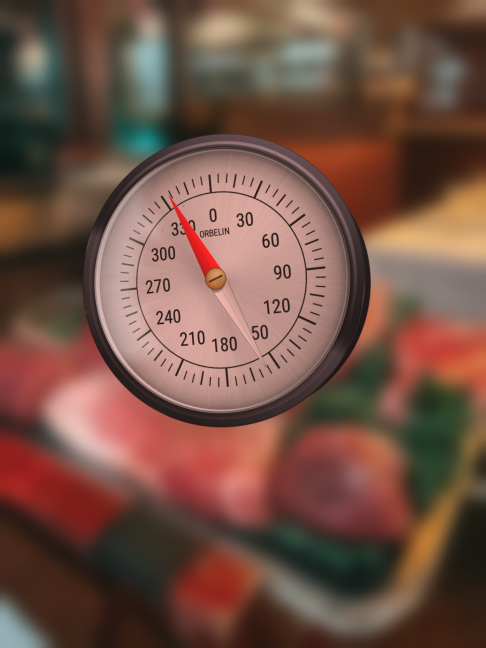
335 °
